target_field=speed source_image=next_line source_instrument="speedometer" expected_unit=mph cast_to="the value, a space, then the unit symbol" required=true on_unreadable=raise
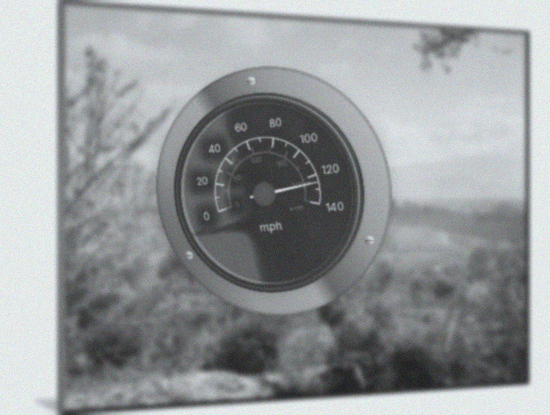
125 mph
